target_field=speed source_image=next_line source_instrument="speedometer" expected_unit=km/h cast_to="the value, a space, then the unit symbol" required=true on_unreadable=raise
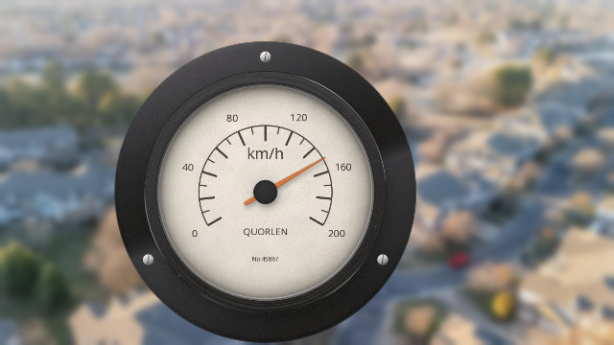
150 km/h
